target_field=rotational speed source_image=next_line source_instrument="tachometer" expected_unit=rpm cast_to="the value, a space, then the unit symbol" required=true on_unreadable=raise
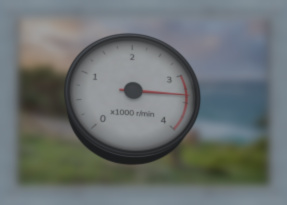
3375 rpm
